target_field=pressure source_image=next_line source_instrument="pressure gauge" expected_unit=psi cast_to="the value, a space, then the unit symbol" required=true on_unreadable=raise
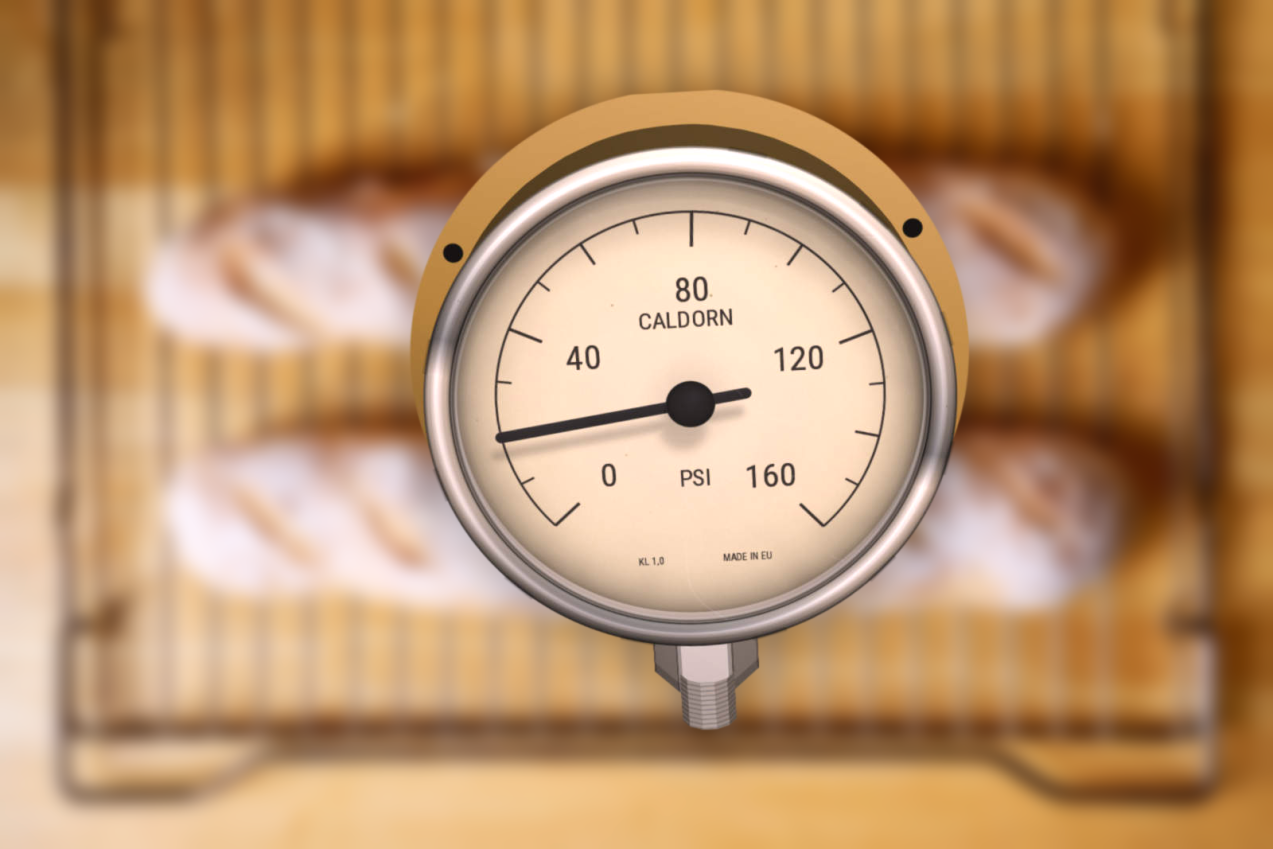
20 psi
